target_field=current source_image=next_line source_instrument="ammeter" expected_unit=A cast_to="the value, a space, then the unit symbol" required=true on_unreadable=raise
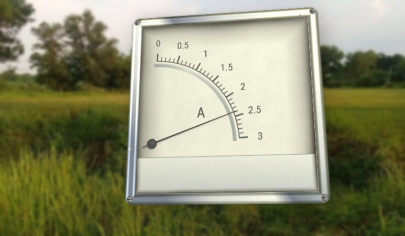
2.4 A
